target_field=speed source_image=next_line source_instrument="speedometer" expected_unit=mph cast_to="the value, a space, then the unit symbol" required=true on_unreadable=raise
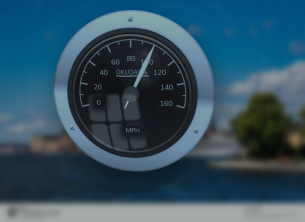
100 mph
